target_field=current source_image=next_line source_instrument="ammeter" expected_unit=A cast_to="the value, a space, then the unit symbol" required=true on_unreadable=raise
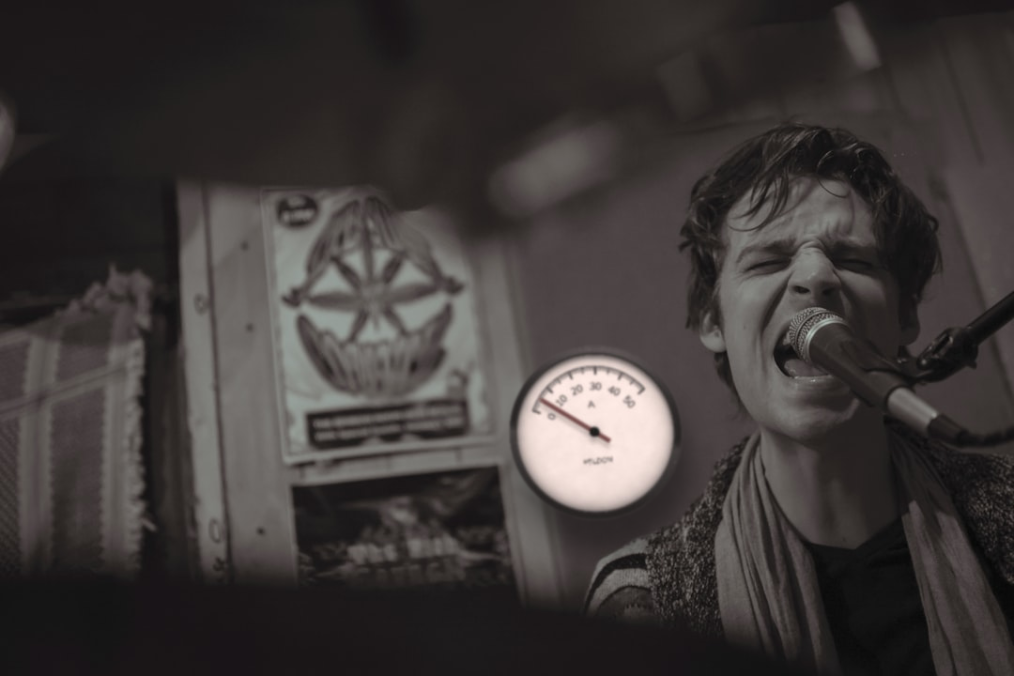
5 A
